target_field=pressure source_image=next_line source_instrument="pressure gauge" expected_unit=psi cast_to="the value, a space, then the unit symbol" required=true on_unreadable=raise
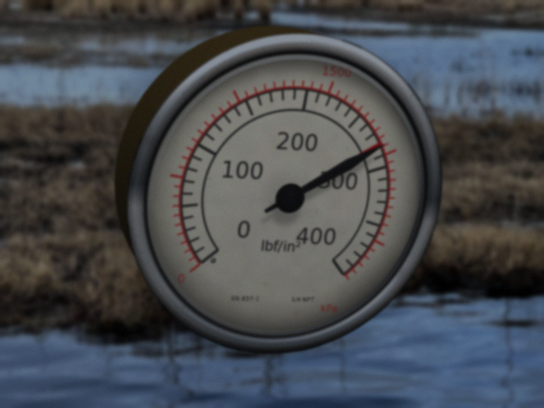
280 psi
